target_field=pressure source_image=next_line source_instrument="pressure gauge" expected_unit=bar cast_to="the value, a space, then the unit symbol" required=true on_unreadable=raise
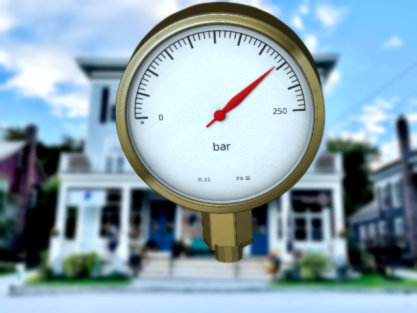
195 bar
